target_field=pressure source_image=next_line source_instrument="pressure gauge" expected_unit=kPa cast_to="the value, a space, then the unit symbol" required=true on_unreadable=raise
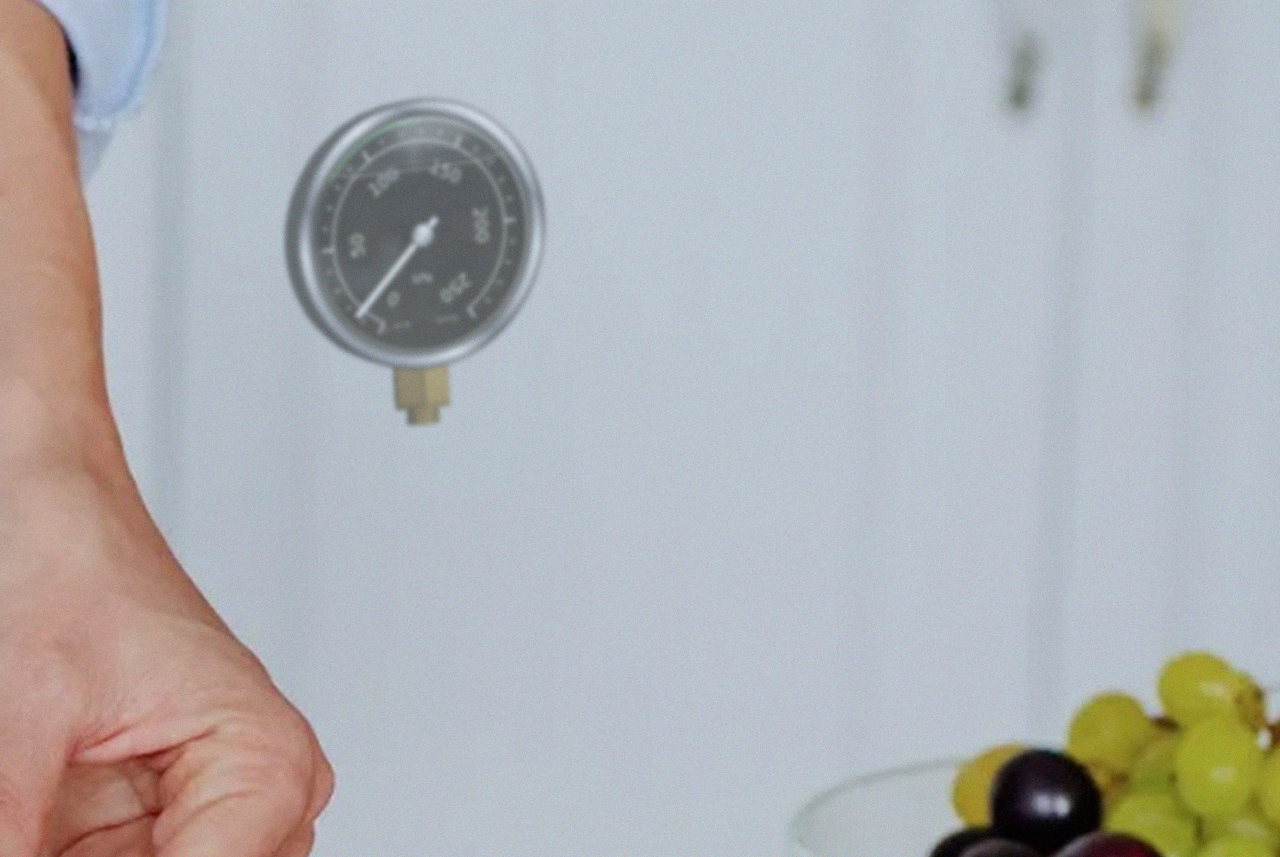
15 kPa
